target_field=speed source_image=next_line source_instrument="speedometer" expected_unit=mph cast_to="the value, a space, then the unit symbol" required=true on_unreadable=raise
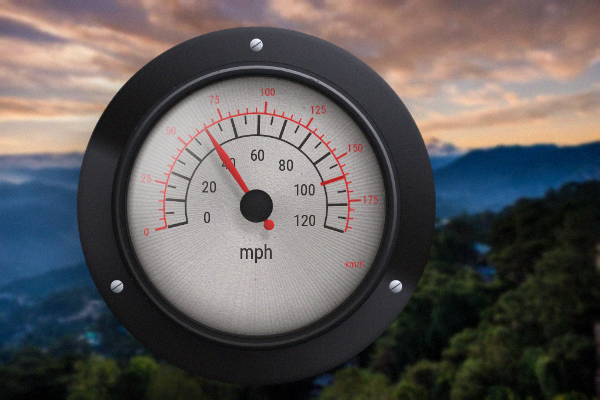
40 mph
